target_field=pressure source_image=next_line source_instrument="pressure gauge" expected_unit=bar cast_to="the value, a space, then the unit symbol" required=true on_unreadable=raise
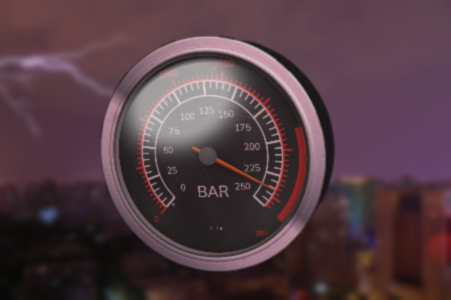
235 bar
